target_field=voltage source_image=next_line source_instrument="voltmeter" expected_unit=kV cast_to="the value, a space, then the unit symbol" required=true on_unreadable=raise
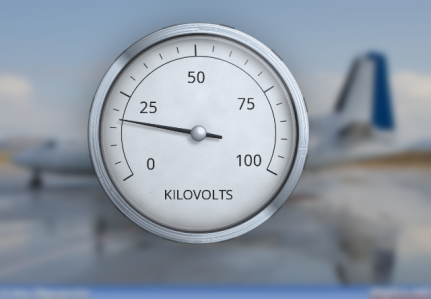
17.5 kV
